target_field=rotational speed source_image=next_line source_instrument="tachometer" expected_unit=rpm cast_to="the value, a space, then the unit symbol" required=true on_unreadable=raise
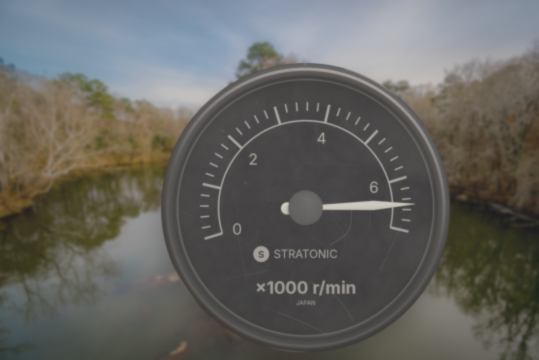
6500 rpm
